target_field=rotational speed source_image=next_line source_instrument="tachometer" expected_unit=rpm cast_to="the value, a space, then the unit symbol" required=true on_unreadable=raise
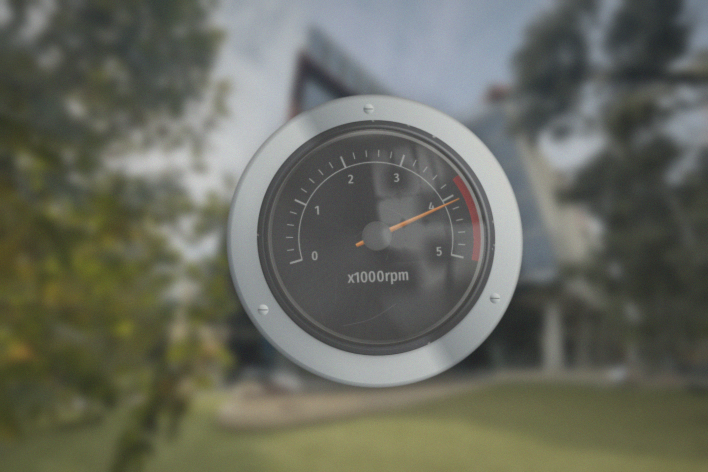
4100 rpm
